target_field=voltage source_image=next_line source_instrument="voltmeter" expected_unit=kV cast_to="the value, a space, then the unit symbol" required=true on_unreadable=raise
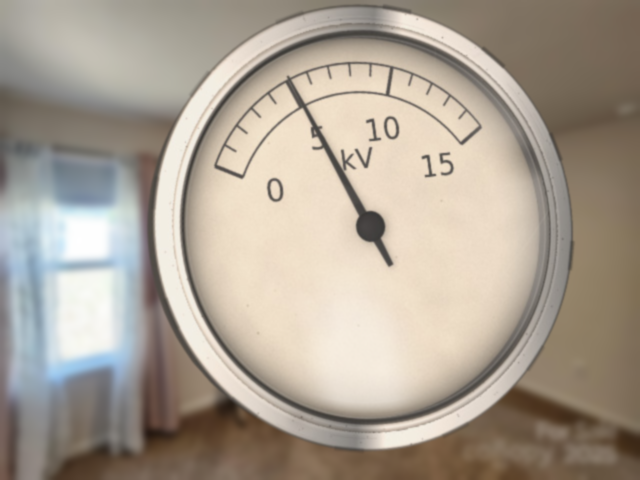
5 kV
